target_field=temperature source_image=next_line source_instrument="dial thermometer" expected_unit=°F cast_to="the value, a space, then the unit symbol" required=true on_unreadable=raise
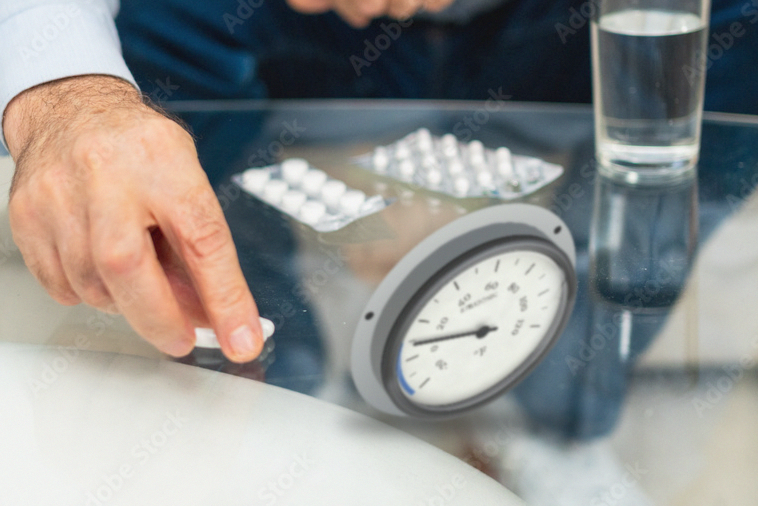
10 °F
